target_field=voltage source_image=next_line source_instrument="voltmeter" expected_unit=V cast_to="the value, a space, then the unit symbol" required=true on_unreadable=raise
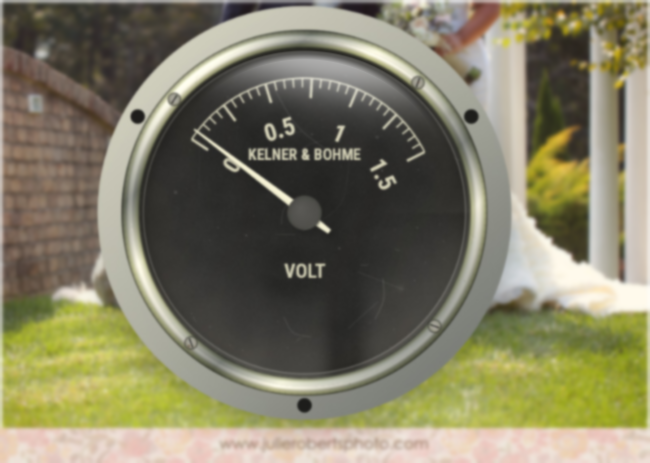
0.05 V
